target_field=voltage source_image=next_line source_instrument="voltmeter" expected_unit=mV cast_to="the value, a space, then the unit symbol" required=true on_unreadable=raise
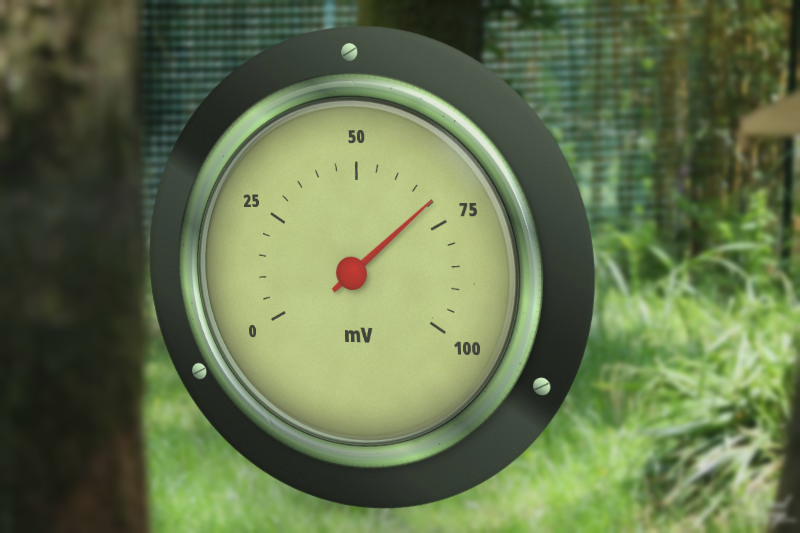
70 mV
